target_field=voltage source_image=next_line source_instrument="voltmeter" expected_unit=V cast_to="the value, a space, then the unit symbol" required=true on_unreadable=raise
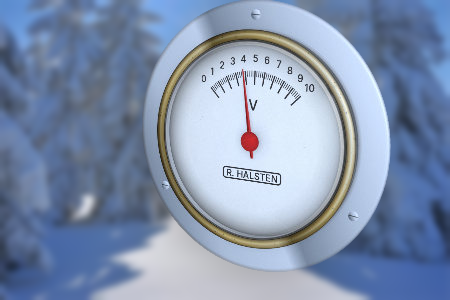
4 V
